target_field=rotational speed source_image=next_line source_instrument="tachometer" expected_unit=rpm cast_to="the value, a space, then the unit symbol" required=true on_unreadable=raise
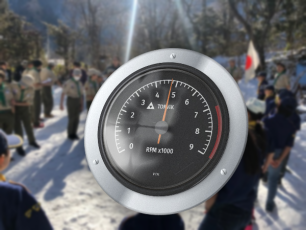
4800 rpm
